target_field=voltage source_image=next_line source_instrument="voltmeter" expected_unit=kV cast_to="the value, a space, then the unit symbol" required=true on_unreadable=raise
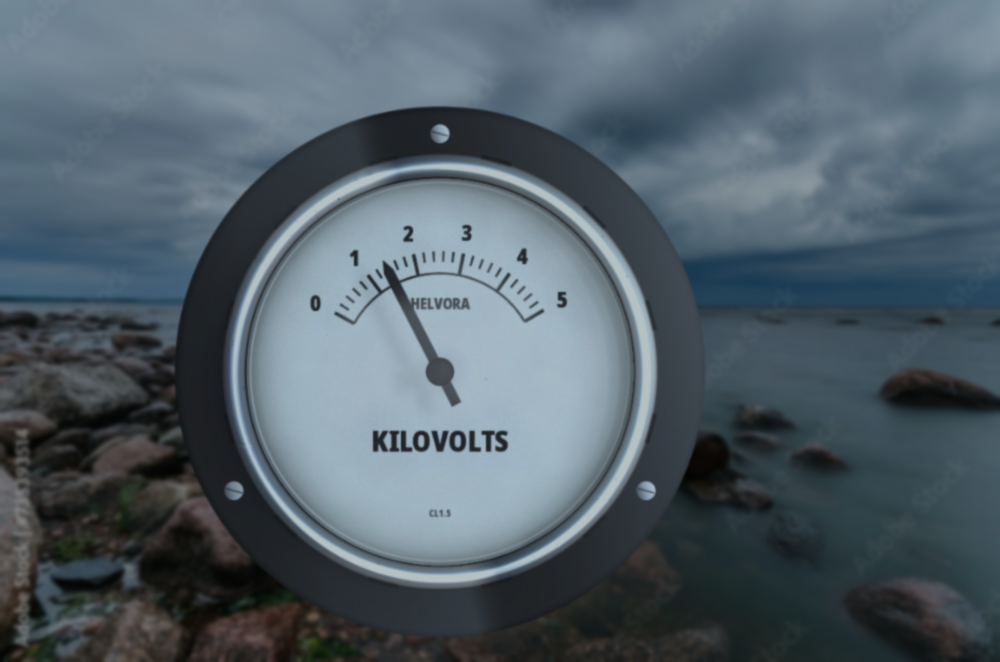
1.4 kV
